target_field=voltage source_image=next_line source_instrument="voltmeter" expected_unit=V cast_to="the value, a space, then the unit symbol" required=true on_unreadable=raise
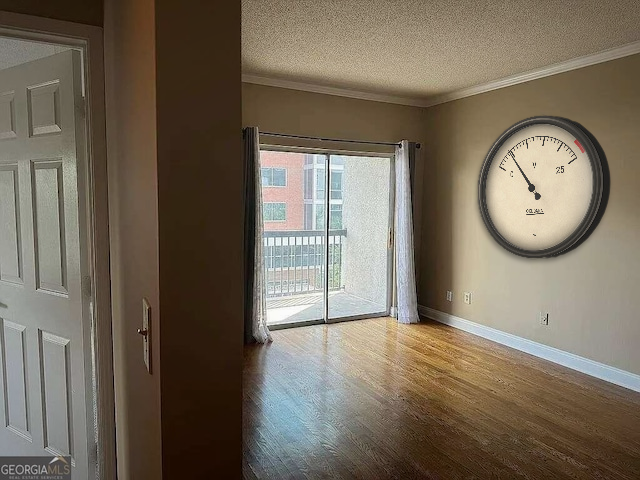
5 V
